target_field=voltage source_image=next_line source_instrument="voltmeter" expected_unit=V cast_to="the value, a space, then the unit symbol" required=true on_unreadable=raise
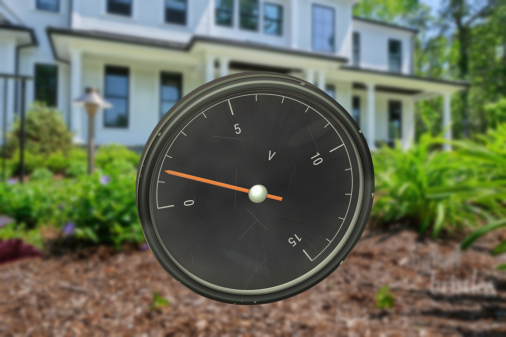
1.5 V
